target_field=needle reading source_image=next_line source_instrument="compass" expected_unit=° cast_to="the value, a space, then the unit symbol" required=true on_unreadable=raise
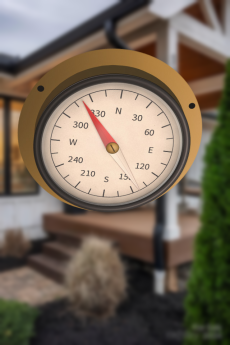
322.5 °
